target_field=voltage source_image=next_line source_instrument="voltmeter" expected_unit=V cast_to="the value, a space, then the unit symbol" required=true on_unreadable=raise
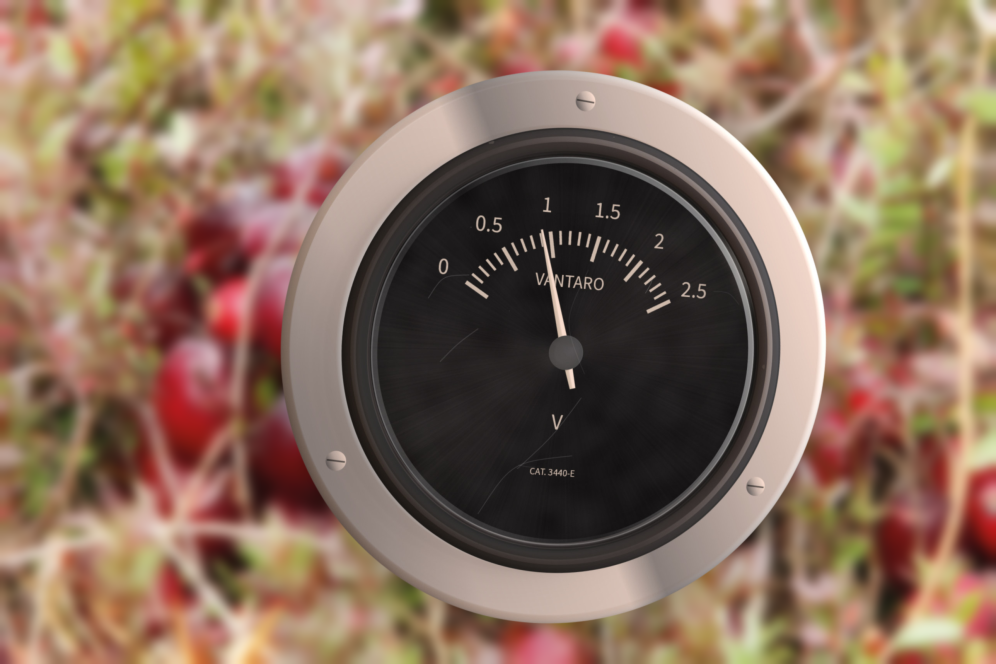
0.9 V
